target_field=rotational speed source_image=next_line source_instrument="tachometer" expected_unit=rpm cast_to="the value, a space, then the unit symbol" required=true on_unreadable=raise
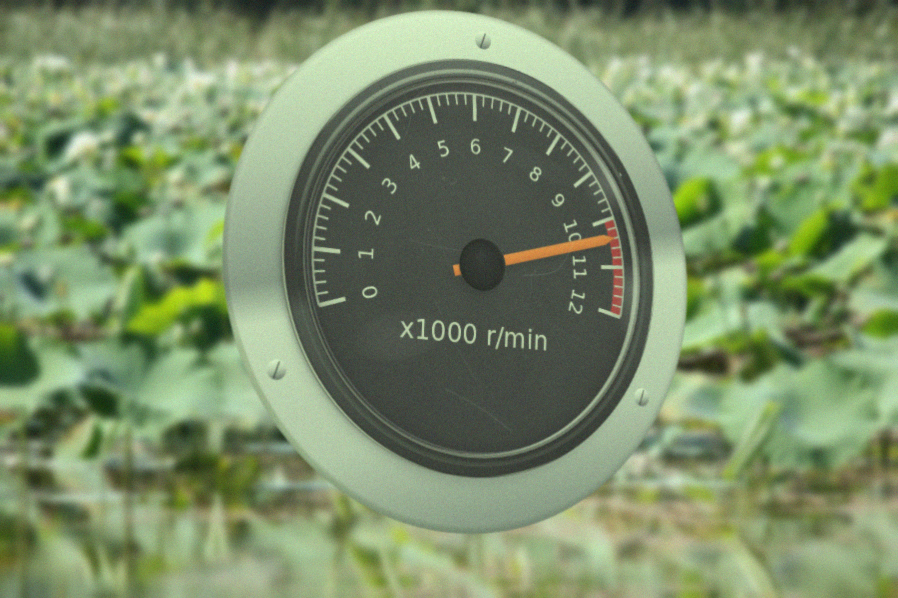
10400 rpm
